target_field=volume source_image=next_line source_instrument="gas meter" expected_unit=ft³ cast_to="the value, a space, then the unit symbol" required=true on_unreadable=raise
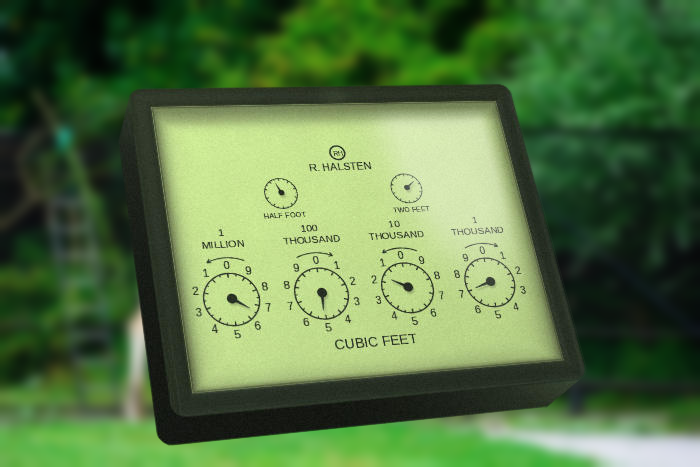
651700 ft³
